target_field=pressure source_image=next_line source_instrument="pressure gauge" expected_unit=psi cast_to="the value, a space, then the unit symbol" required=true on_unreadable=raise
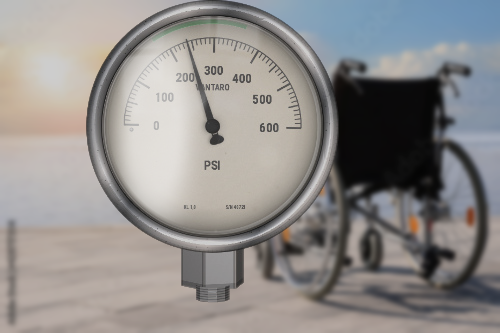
240 psi
